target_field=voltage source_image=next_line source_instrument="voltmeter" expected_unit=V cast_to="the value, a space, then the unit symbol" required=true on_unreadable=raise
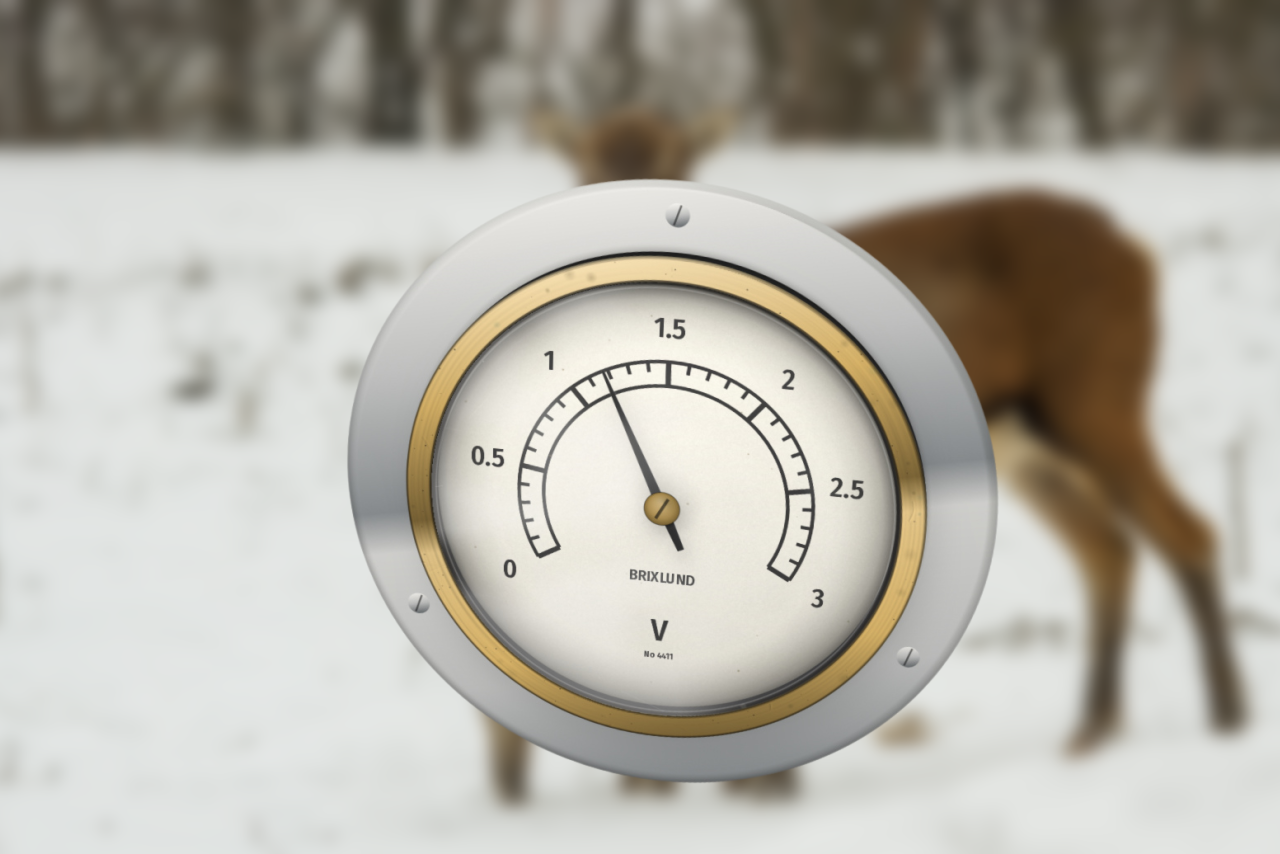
1.2 V
